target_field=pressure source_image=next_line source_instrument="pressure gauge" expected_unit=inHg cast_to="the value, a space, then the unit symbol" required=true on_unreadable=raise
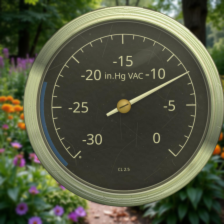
-8 inHg
